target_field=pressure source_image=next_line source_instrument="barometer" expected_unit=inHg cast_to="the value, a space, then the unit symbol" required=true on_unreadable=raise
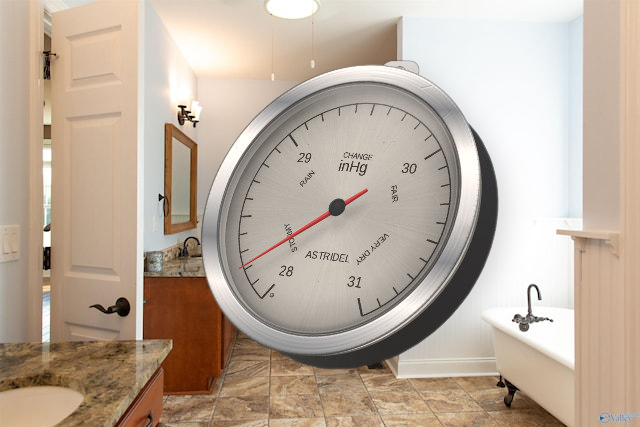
28.2 inHg
